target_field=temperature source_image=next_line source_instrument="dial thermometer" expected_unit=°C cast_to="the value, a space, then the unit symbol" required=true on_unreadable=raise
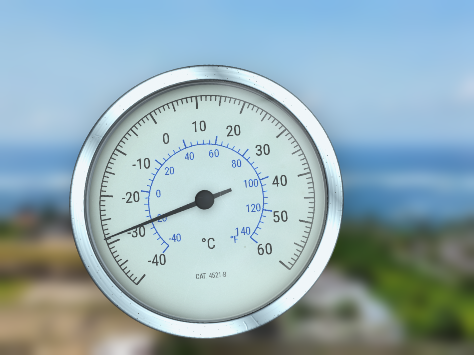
-29 °C
